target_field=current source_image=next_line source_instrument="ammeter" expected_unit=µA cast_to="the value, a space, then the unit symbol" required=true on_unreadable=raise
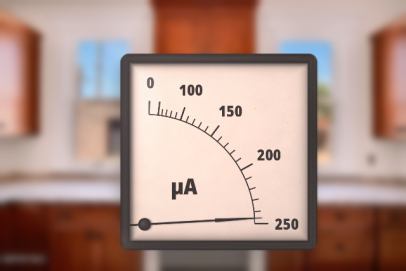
245 µA
